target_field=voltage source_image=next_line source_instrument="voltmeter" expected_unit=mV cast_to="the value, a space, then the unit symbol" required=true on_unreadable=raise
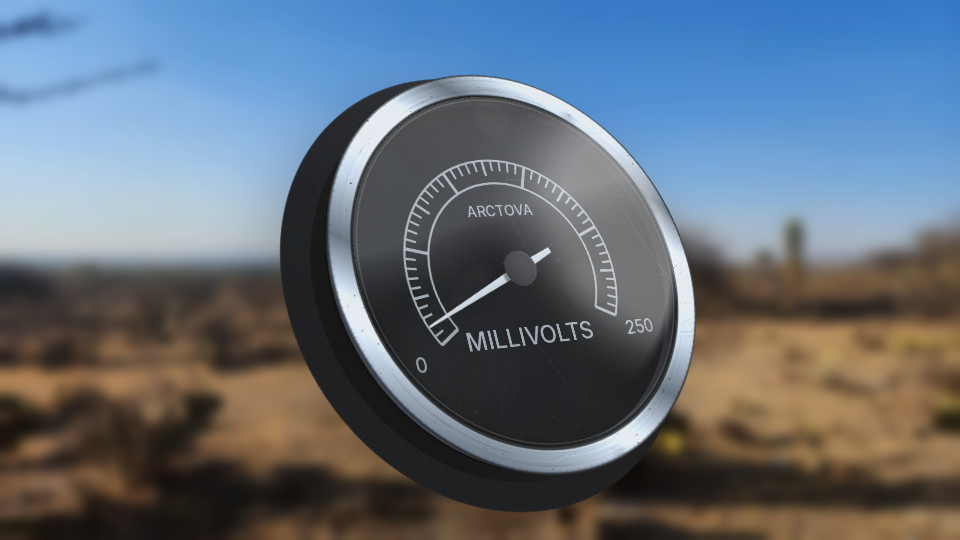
10 mV
